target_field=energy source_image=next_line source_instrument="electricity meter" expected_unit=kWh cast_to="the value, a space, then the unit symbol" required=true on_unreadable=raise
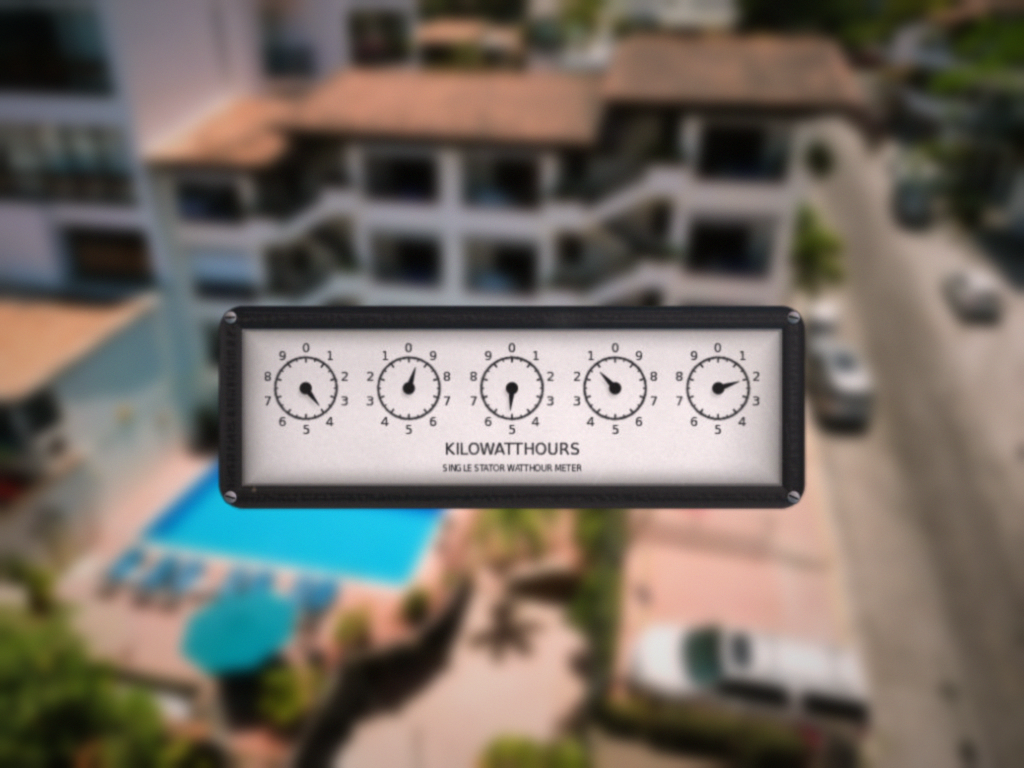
39512 kWh
